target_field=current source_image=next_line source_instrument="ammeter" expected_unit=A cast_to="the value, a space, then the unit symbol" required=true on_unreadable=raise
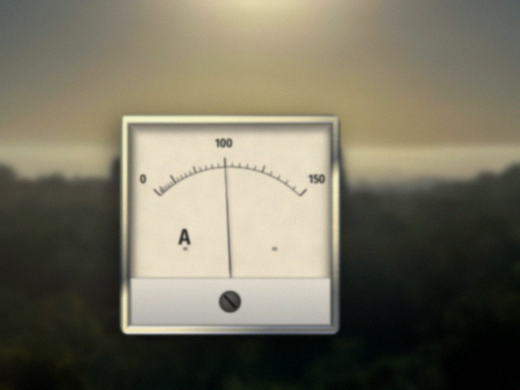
100 A
